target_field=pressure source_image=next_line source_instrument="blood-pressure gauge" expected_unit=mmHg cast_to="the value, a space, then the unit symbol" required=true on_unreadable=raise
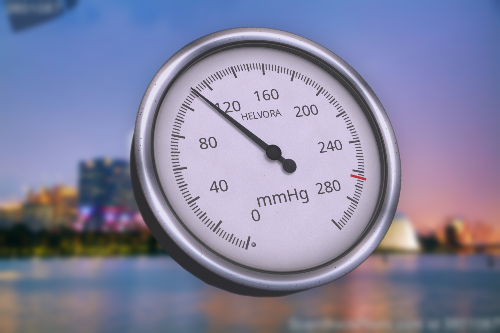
110 mmHg
